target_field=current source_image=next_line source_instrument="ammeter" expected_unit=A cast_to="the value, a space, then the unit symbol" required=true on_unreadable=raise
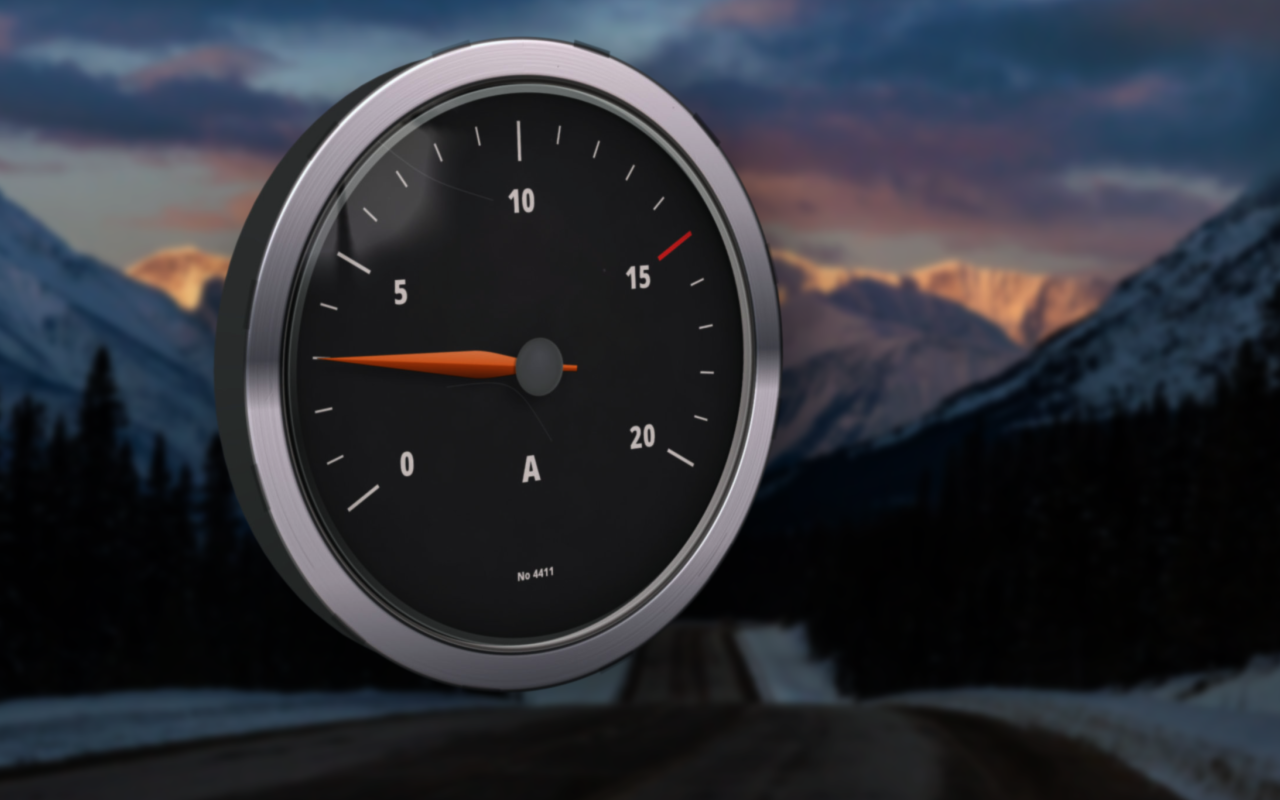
3 A
